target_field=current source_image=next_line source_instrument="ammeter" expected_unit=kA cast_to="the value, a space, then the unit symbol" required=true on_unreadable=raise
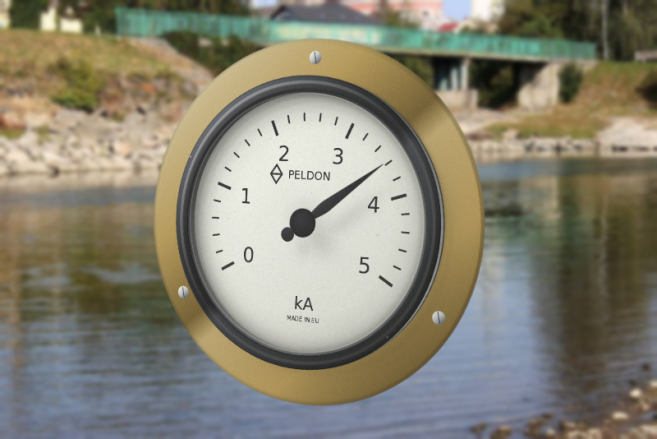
3.6 kA
